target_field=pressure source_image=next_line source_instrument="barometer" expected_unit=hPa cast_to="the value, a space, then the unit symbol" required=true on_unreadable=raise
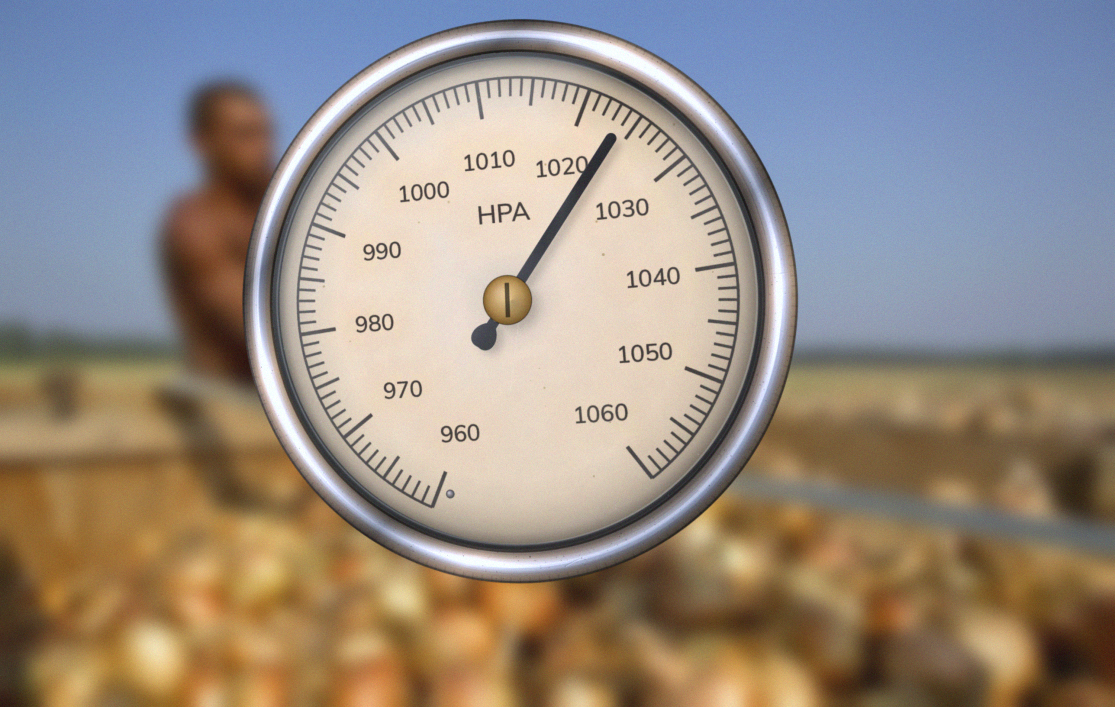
1024 hPa
